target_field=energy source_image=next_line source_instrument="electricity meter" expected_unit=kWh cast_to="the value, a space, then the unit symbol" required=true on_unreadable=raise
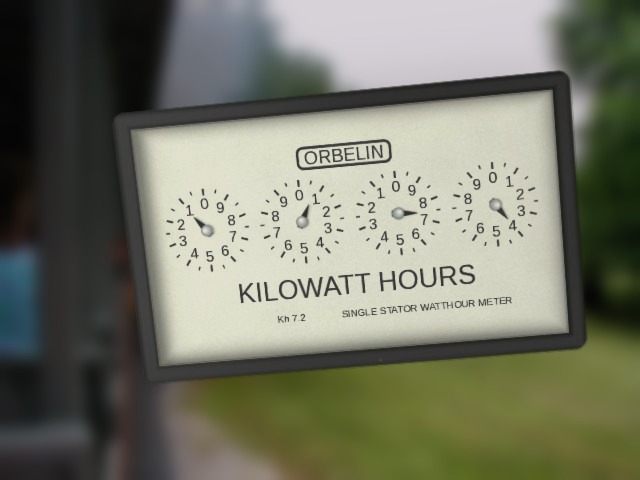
1074 kWh
